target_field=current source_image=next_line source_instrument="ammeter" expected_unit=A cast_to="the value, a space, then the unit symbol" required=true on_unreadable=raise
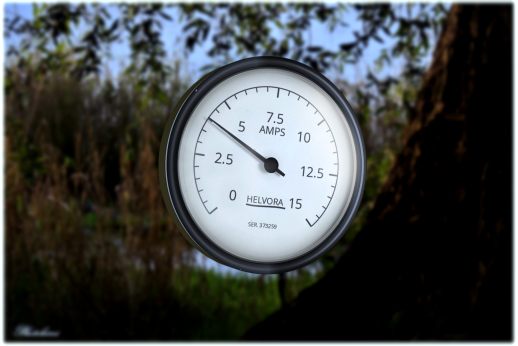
4 A
